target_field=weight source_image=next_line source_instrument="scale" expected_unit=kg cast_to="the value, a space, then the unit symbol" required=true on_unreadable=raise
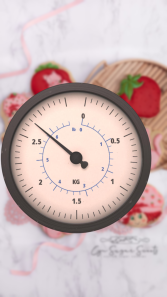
2.65 kg
